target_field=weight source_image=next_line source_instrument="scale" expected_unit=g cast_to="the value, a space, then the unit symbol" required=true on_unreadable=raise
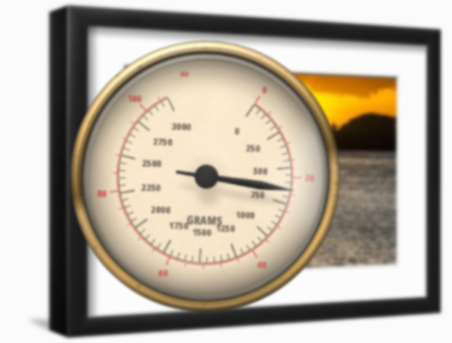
650 g
